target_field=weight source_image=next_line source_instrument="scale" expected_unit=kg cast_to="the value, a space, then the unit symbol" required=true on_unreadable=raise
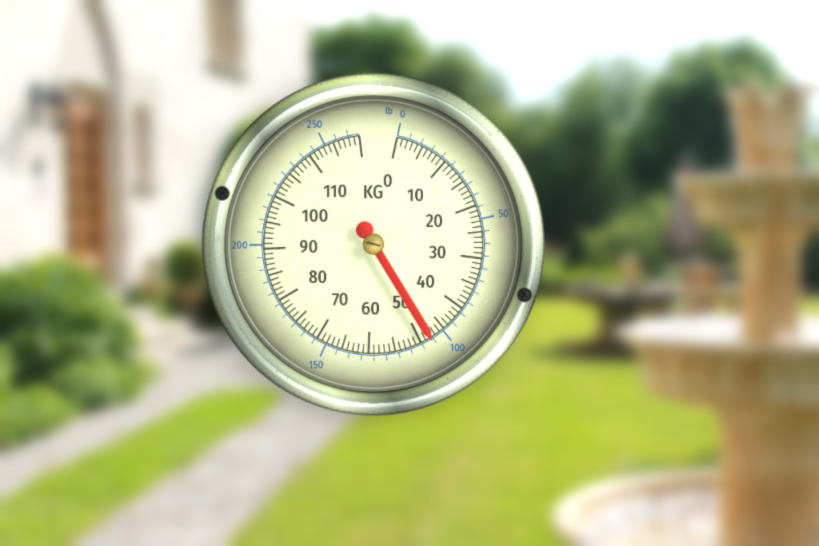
48 kg
